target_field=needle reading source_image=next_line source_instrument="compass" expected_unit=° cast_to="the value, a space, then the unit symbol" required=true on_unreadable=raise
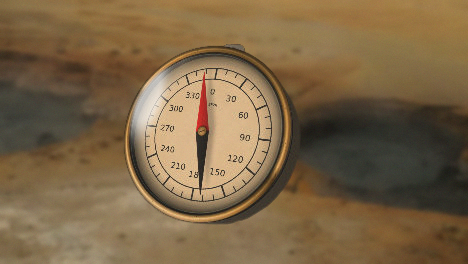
350 °
